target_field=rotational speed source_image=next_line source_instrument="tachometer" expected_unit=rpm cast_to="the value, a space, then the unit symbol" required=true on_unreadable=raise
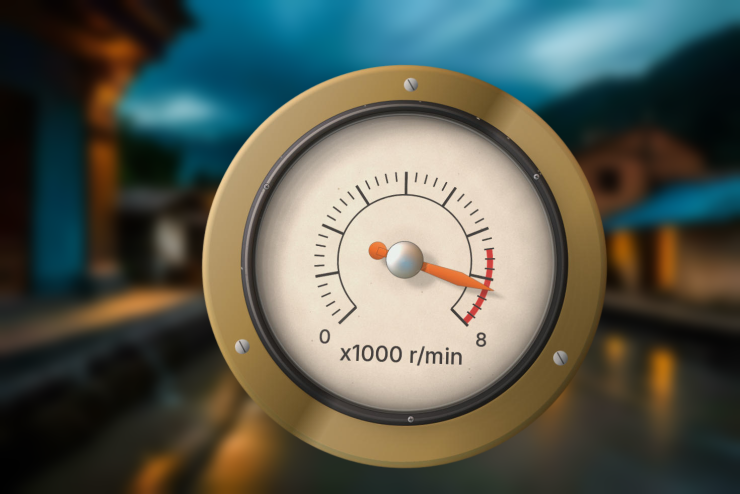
7200 rpm
